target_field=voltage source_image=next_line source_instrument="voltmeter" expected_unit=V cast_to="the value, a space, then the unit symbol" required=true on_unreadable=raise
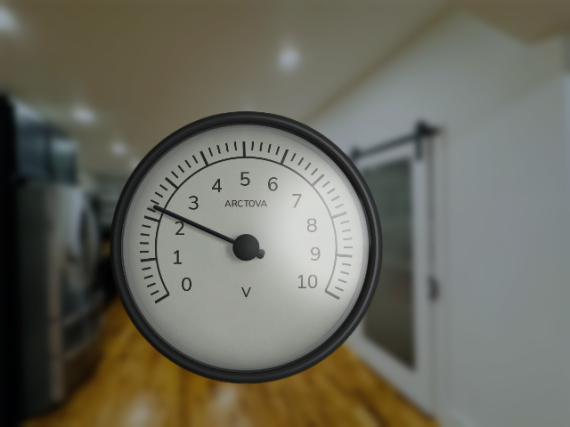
2.3 V
